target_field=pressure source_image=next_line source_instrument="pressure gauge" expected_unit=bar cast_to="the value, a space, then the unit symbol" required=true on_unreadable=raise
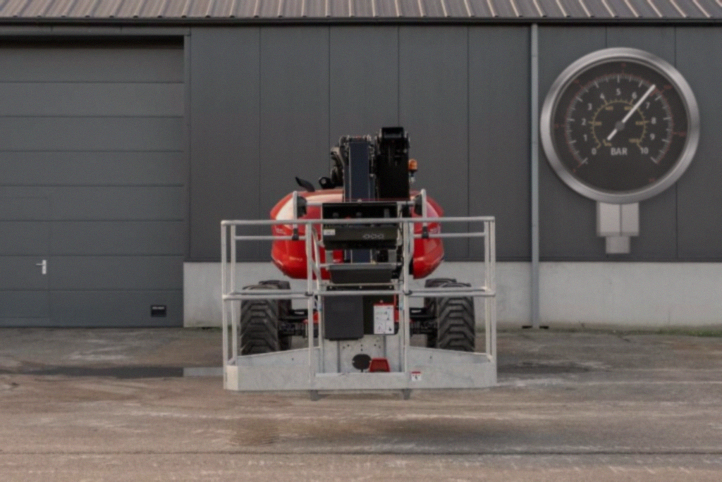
6.5 bar
